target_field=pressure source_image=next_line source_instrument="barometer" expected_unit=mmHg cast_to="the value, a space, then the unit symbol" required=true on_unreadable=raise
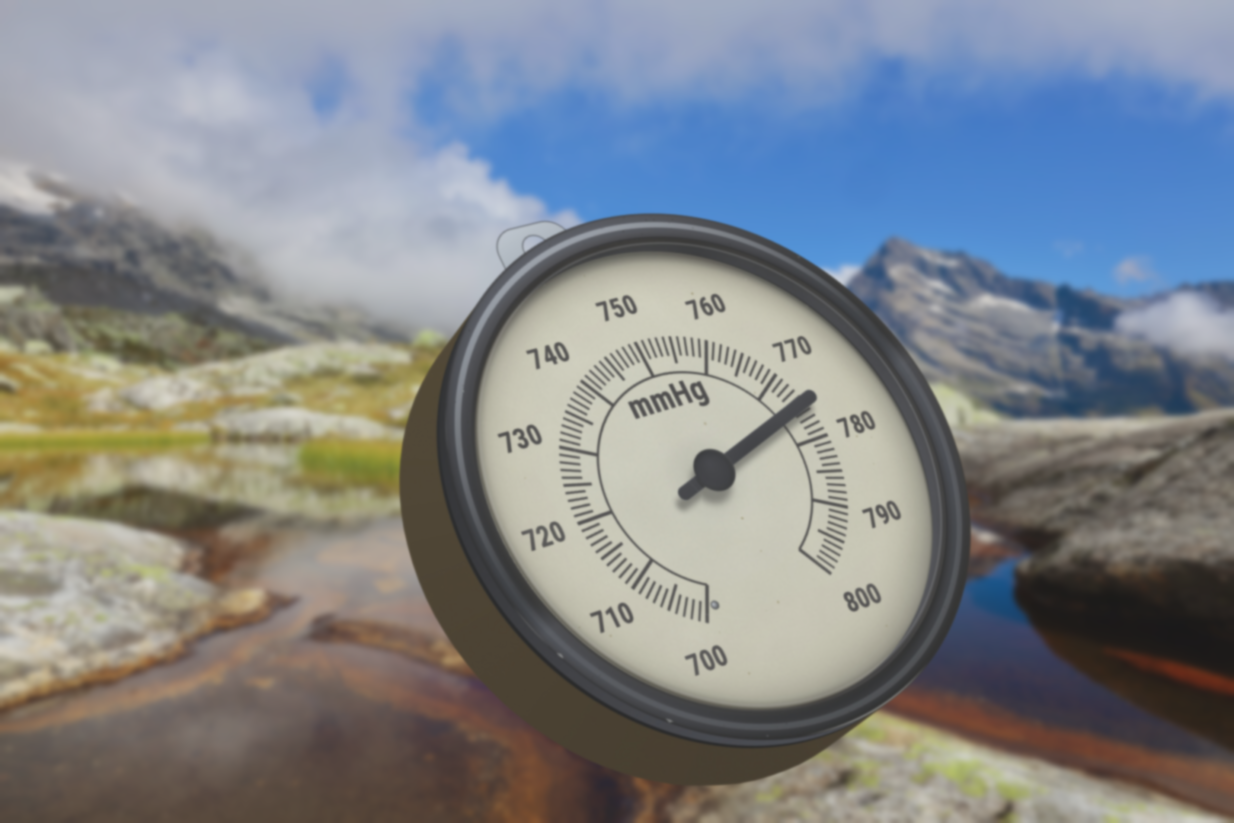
775 mmHg
